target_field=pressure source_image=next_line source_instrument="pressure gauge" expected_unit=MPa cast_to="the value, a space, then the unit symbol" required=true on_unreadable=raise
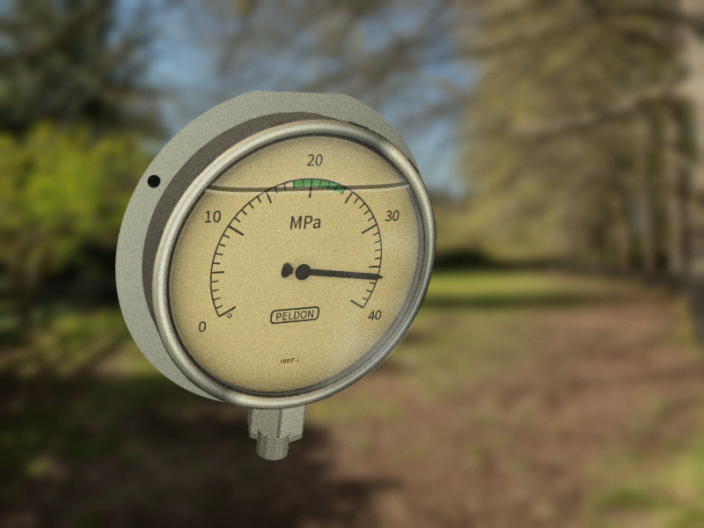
36 MPa
